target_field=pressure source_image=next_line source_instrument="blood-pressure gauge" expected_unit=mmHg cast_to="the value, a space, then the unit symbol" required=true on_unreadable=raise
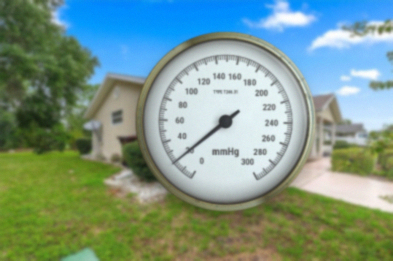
20 mmHg
